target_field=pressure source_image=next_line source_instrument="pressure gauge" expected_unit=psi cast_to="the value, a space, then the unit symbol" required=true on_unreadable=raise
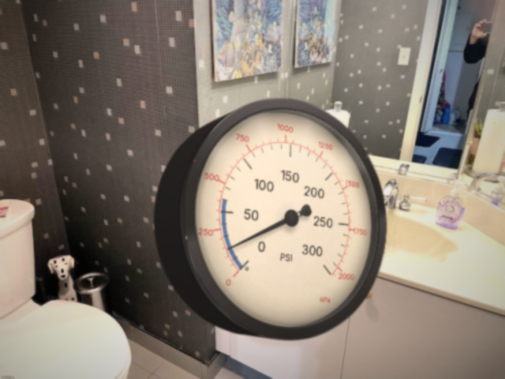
20 psi
